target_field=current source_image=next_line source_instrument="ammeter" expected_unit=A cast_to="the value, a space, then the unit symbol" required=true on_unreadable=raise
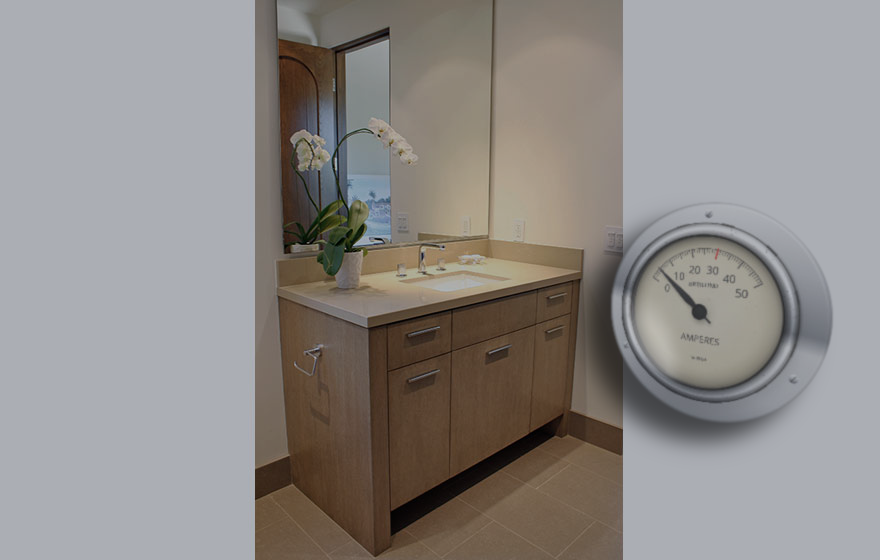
5 A
